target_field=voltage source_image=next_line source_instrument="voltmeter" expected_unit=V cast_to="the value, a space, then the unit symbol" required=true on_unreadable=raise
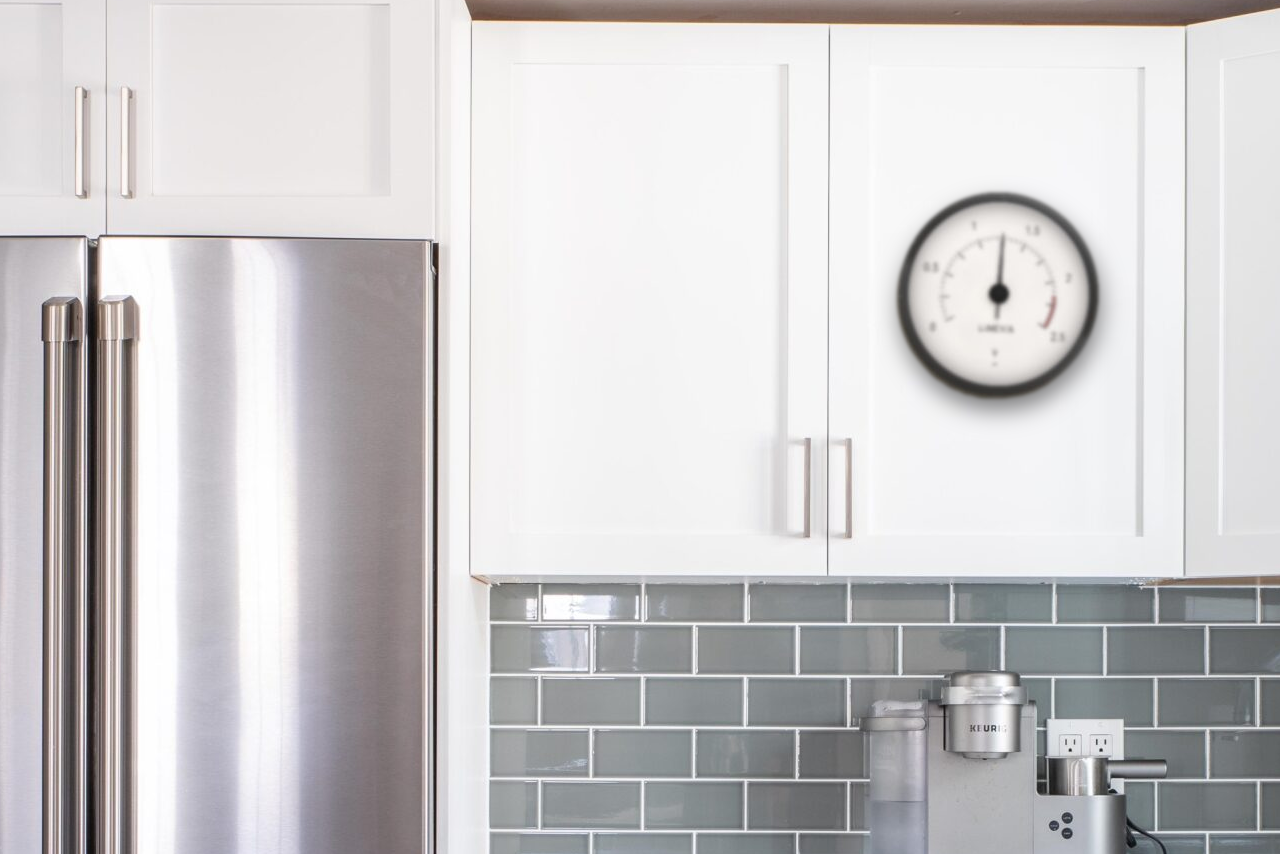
1.25 V
